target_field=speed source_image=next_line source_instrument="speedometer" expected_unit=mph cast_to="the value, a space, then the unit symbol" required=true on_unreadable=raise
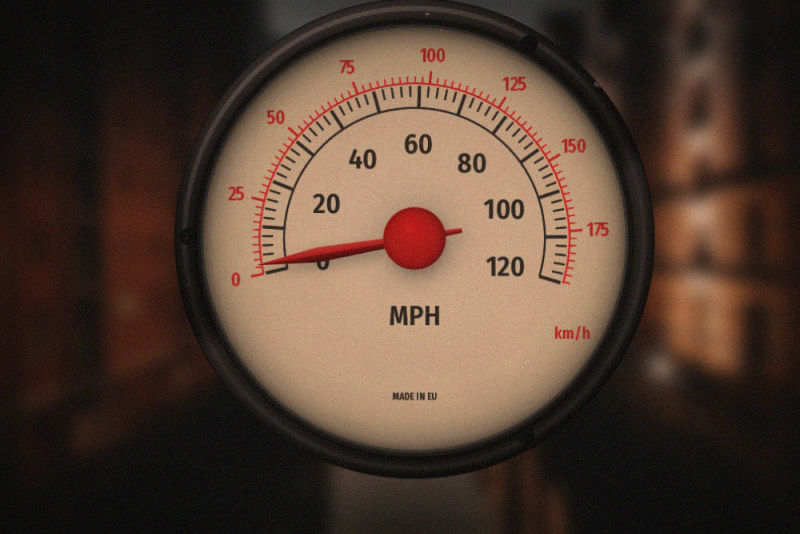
2 mph
